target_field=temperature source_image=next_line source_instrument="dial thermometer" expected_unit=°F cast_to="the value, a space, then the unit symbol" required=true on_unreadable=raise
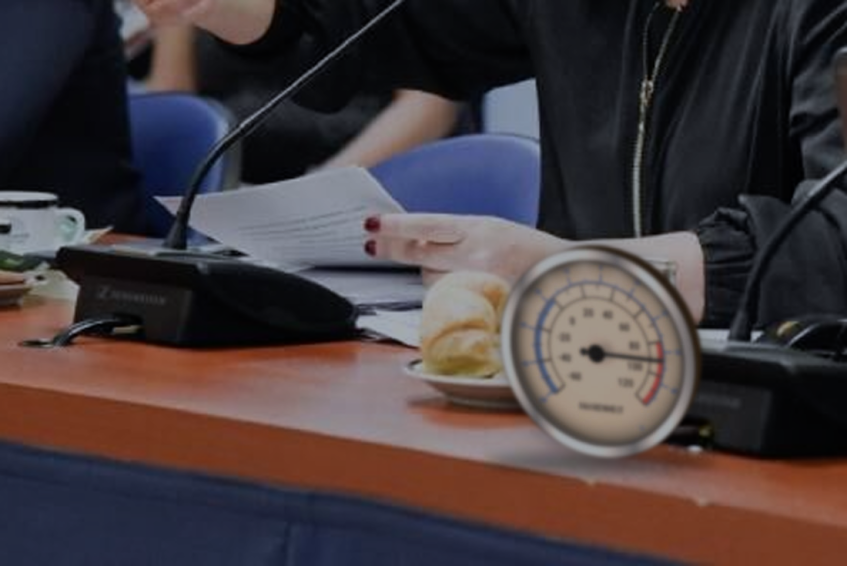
90 °F
